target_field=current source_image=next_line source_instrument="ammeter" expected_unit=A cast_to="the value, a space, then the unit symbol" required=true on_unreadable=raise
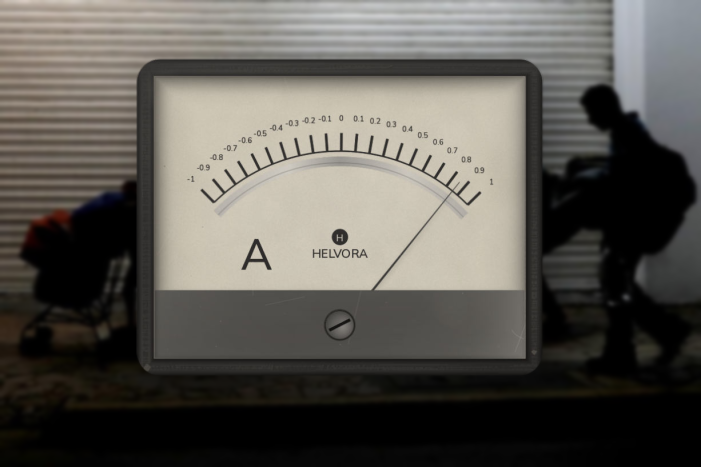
0.85 A
